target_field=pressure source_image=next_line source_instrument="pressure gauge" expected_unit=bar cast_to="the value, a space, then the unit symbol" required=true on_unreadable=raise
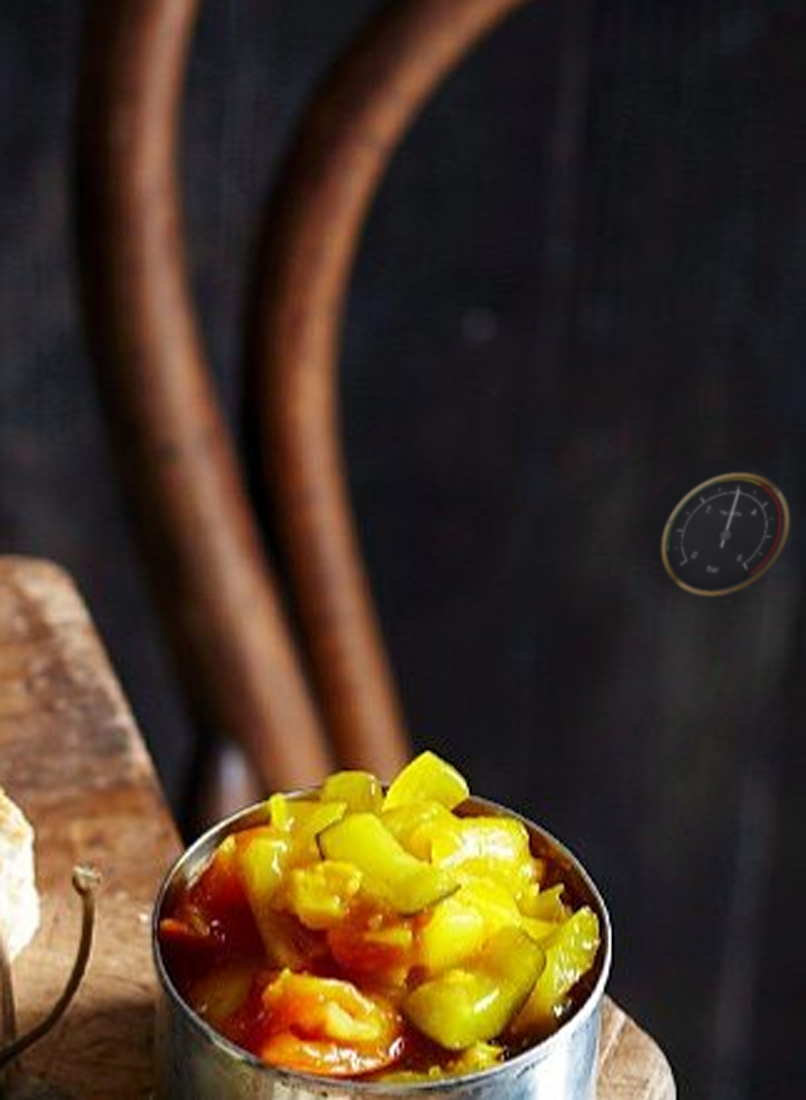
3 bar
